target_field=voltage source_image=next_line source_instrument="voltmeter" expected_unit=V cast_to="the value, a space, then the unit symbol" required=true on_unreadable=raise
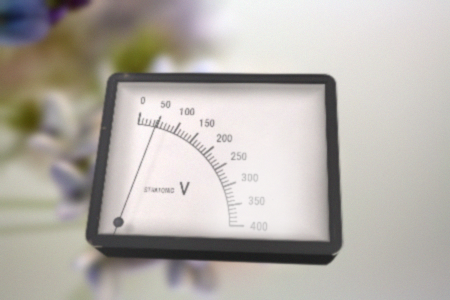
50 V
